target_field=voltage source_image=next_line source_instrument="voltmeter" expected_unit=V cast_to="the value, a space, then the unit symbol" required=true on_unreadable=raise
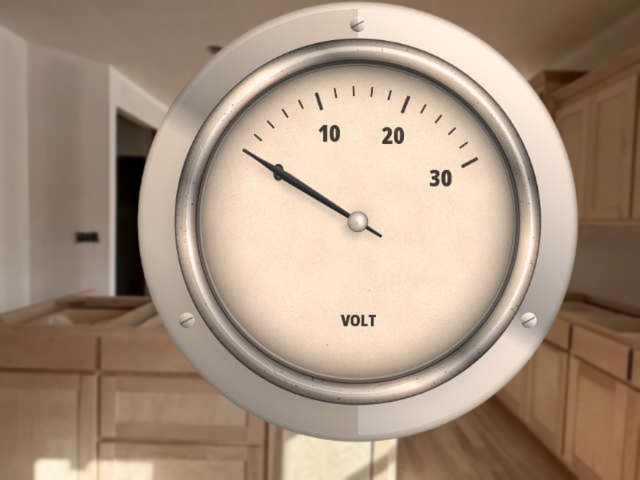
0 V
